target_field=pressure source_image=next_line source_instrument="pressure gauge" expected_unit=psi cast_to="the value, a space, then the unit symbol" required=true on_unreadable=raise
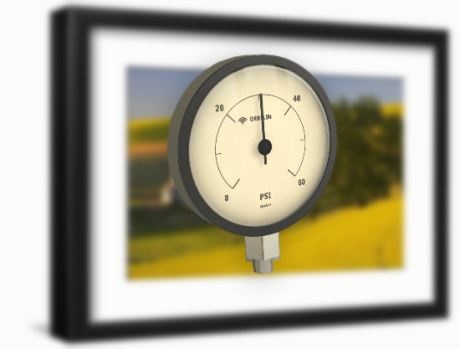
30 psi
